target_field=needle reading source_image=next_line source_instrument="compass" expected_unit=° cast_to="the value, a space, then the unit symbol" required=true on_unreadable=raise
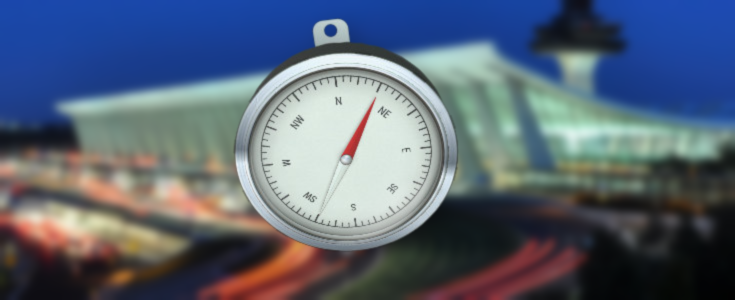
30 °
